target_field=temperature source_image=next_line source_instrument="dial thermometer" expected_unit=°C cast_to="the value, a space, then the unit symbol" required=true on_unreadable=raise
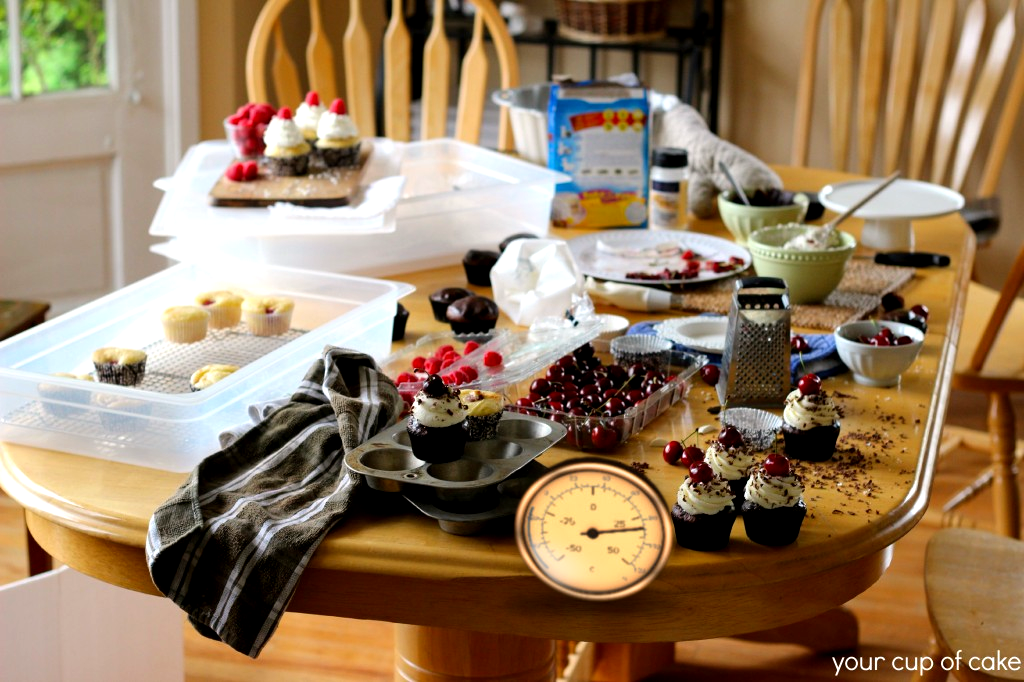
30 °C
